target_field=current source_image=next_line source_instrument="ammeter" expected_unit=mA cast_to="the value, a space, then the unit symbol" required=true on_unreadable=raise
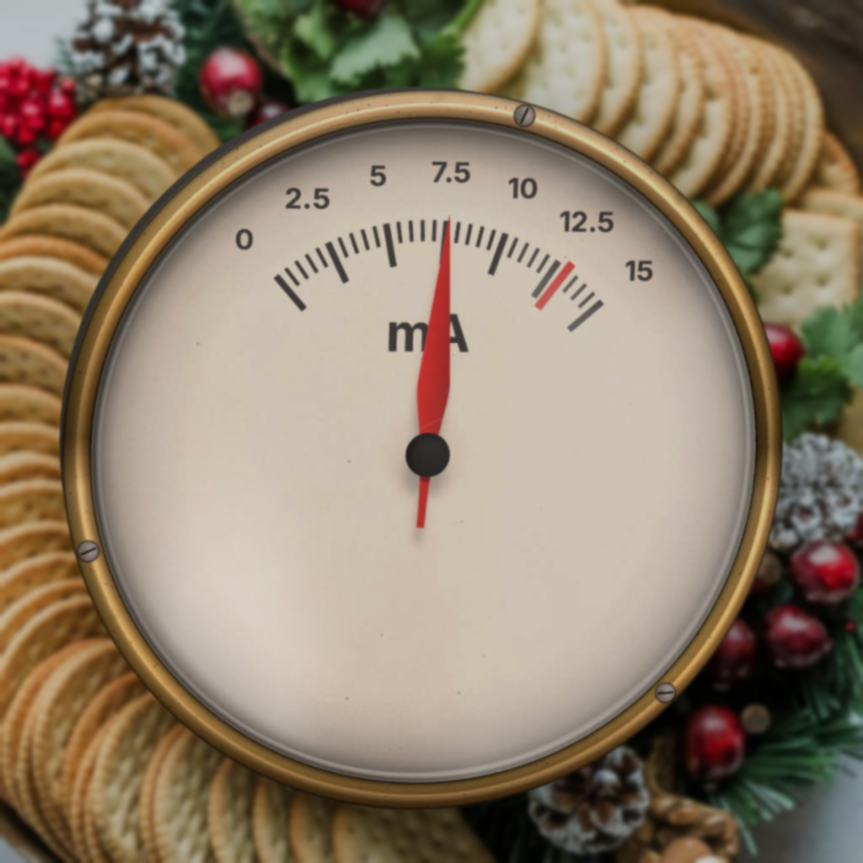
7.5 mA
